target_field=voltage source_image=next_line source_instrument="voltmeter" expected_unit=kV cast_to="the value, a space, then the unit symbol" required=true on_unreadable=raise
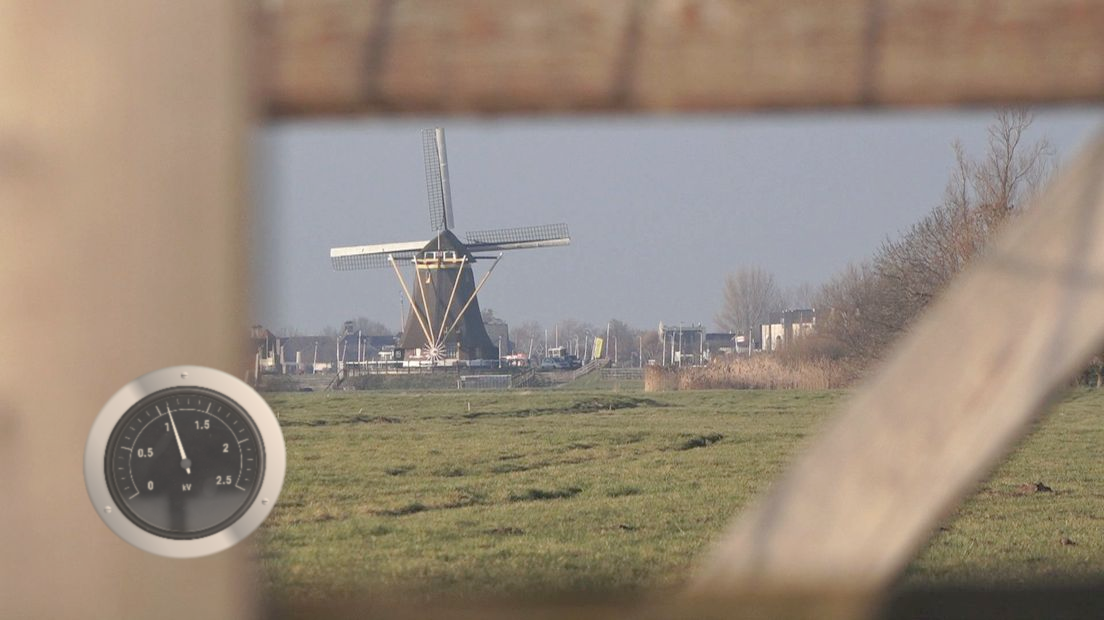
1.1 kV
